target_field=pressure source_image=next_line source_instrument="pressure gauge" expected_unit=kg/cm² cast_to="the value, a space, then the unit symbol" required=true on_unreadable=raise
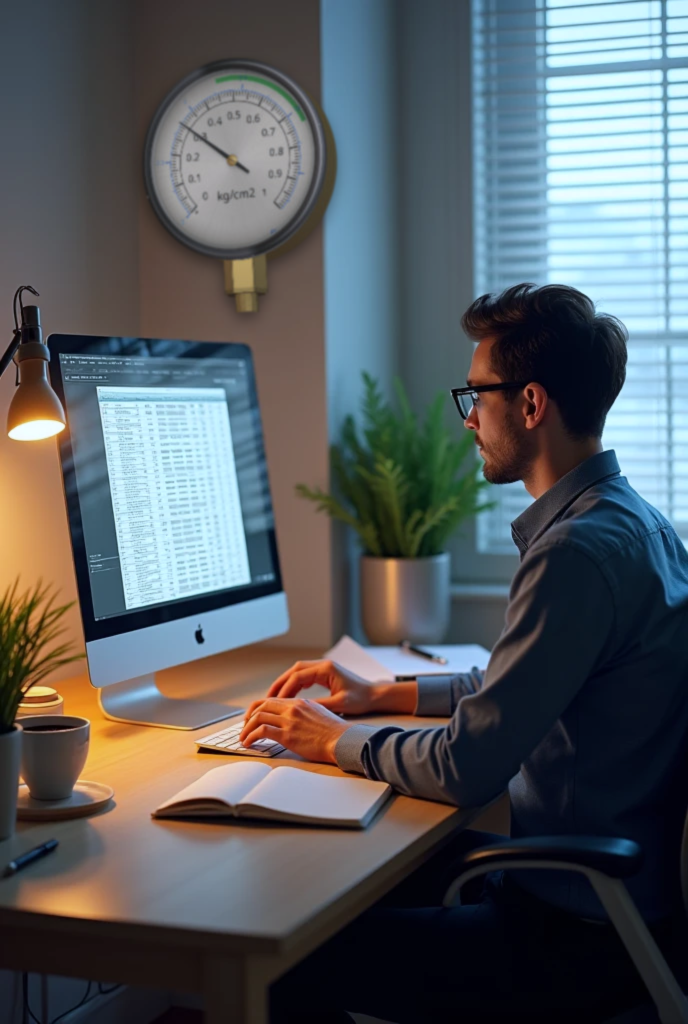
0.3 kg/cm²
